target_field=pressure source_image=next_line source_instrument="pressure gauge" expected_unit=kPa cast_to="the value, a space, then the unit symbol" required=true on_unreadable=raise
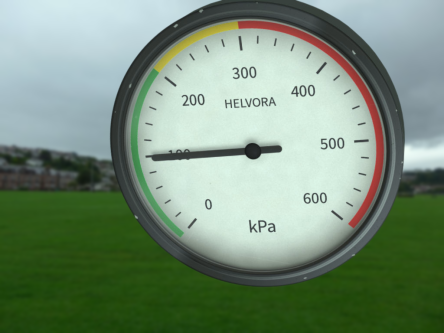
100 kPa
